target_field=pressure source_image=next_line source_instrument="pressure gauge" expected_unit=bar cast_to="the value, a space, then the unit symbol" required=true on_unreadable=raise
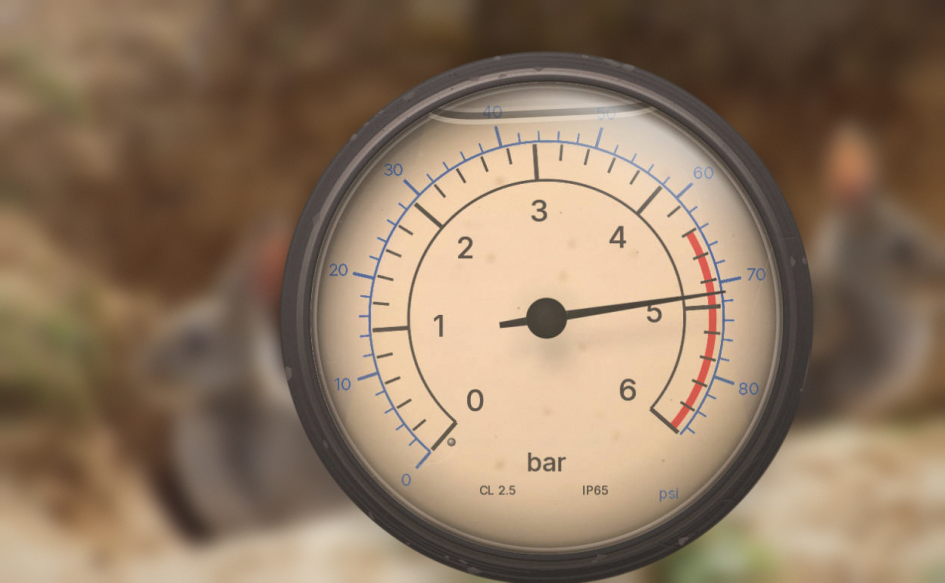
4.9 bar
